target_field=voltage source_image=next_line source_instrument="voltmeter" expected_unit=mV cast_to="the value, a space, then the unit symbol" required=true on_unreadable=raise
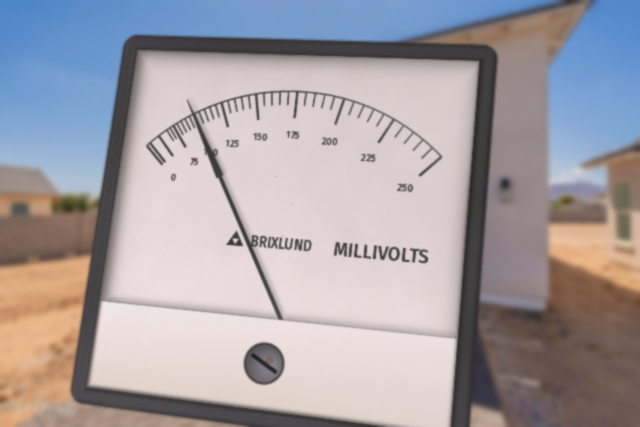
100 mV
